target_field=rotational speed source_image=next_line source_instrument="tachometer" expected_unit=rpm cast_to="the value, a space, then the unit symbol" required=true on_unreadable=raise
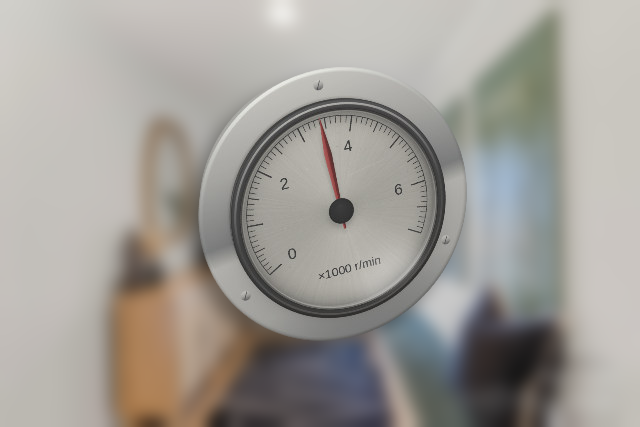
3400 rpm
